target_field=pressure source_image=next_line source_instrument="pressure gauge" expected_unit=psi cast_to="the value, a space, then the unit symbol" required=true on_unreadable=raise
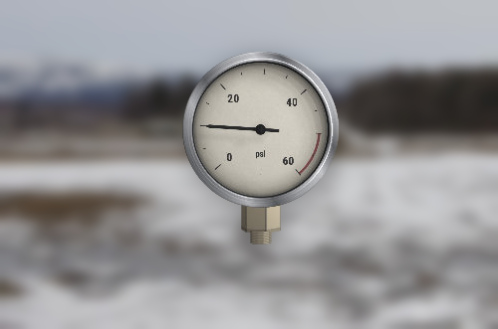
10 psi
